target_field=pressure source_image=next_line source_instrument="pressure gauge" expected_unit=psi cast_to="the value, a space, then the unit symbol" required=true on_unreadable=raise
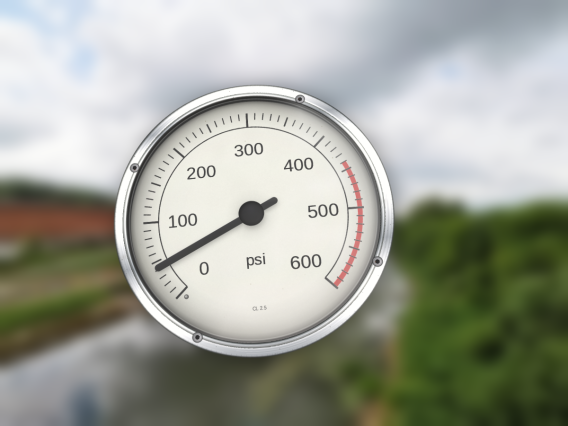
40 psi
